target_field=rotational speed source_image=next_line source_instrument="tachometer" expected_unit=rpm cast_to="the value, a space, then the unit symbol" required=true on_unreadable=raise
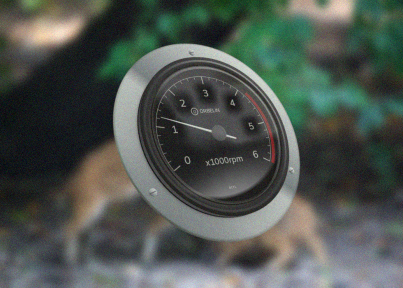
1200 rpm
